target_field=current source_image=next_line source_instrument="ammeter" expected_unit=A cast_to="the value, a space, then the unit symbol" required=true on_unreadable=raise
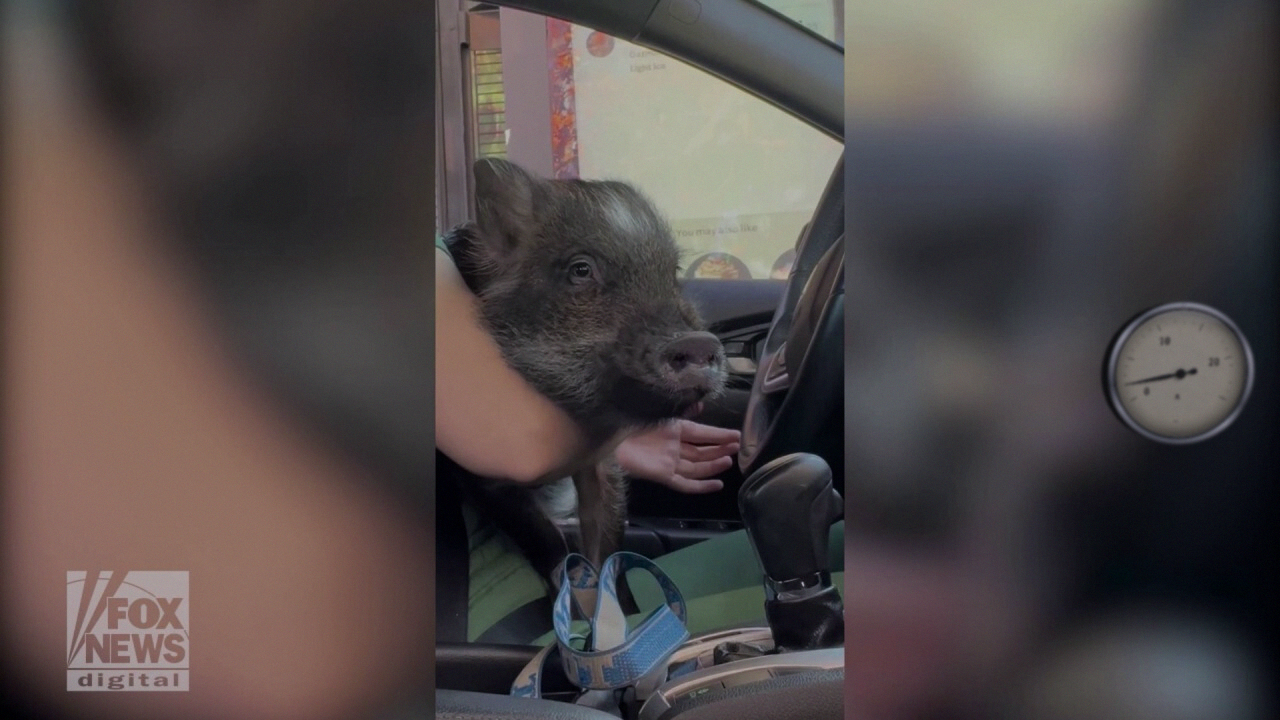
2 A
